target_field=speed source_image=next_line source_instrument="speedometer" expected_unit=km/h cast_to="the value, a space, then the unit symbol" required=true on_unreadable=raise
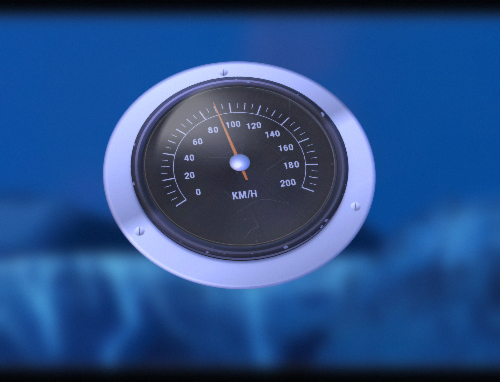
90 km/h
